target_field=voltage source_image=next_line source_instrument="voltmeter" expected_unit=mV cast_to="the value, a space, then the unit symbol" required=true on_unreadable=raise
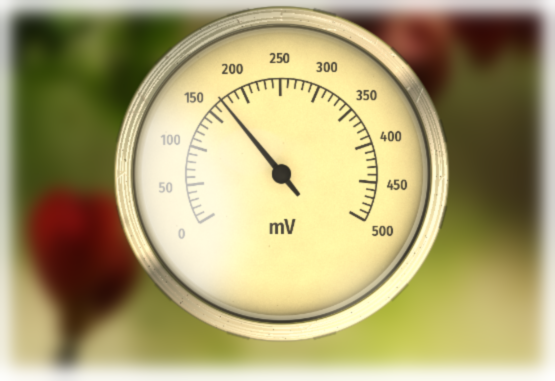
170 mV
